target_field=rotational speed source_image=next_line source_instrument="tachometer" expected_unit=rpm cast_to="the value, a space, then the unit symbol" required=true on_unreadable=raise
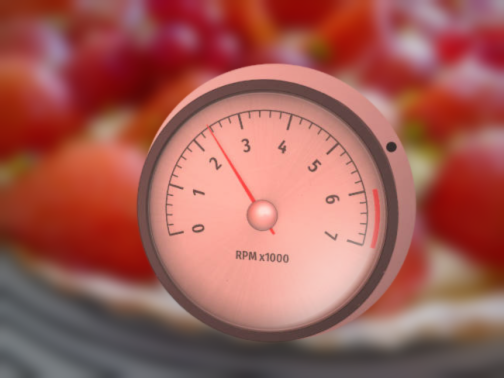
2400 rpm
